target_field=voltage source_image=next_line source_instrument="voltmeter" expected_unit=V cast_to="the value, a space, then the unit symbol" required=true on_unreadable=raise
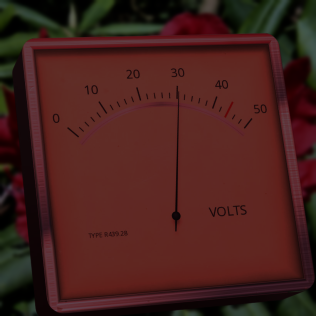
30 V
